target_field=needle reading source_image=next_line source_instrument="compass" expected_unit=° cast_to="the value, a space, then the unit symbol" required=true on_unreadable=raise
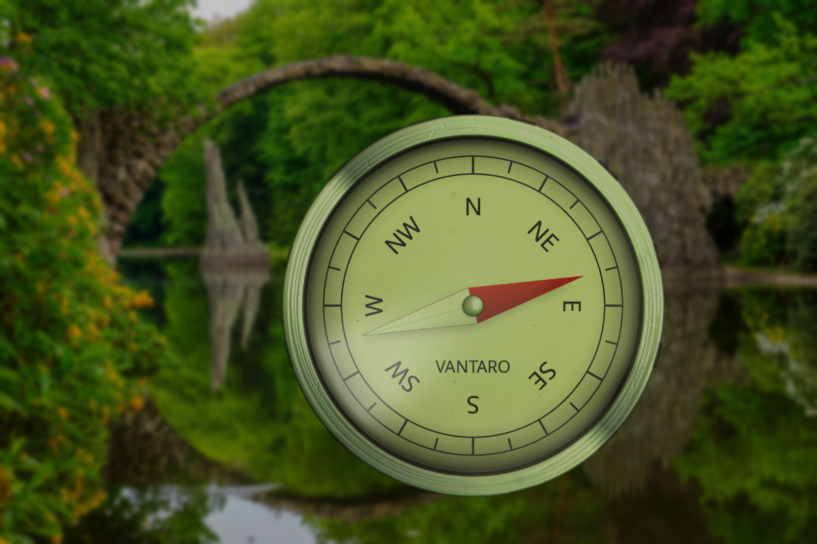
75 °
